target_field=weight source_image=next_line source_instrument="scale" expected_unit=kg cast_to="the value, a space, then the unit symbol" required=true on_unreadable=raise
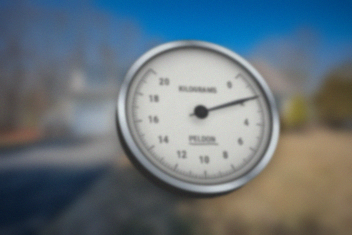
2 kg
